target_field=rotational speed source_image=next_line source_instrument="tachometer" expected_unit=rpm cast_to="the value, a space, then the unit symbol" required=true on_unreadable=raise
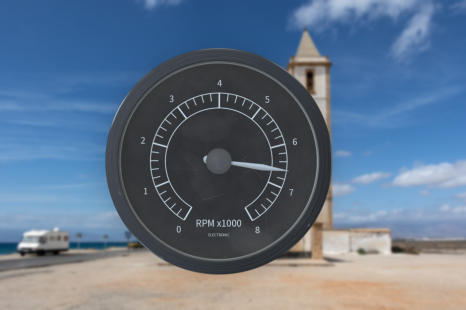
6600 rpm
